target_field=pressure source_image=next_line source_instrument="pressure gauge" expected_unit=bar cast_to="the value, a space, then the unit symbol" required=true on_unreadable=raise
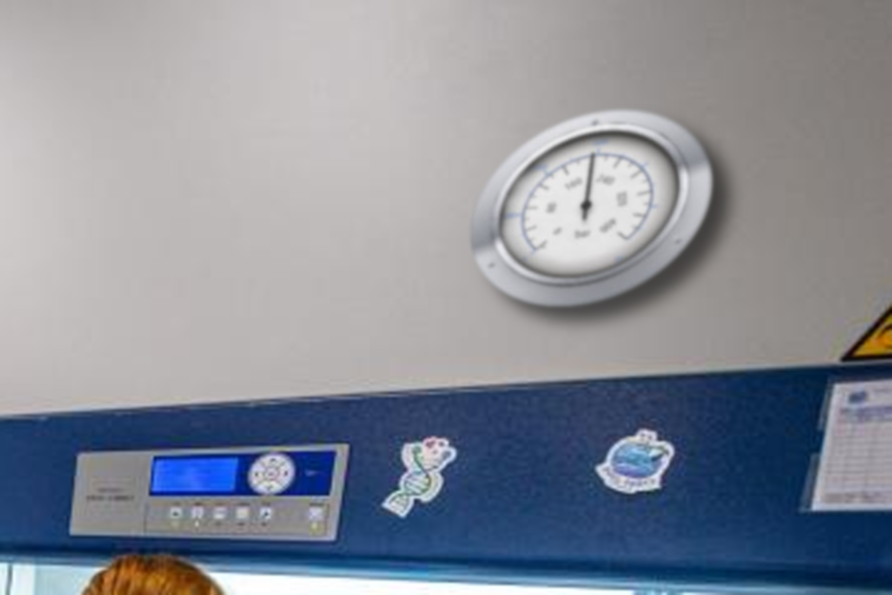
200 bar
